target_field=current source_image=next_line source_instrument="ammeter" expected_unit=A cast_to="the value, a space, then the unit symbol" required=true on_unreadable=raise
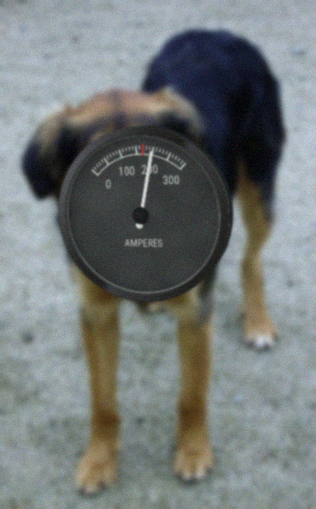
200 A
